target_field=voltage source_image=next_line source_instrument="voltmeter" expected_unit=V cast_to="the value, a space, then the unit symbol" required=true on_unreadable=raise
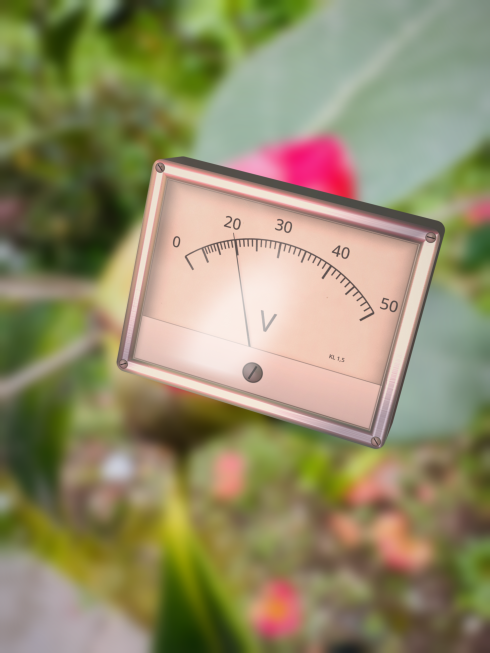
20 V
